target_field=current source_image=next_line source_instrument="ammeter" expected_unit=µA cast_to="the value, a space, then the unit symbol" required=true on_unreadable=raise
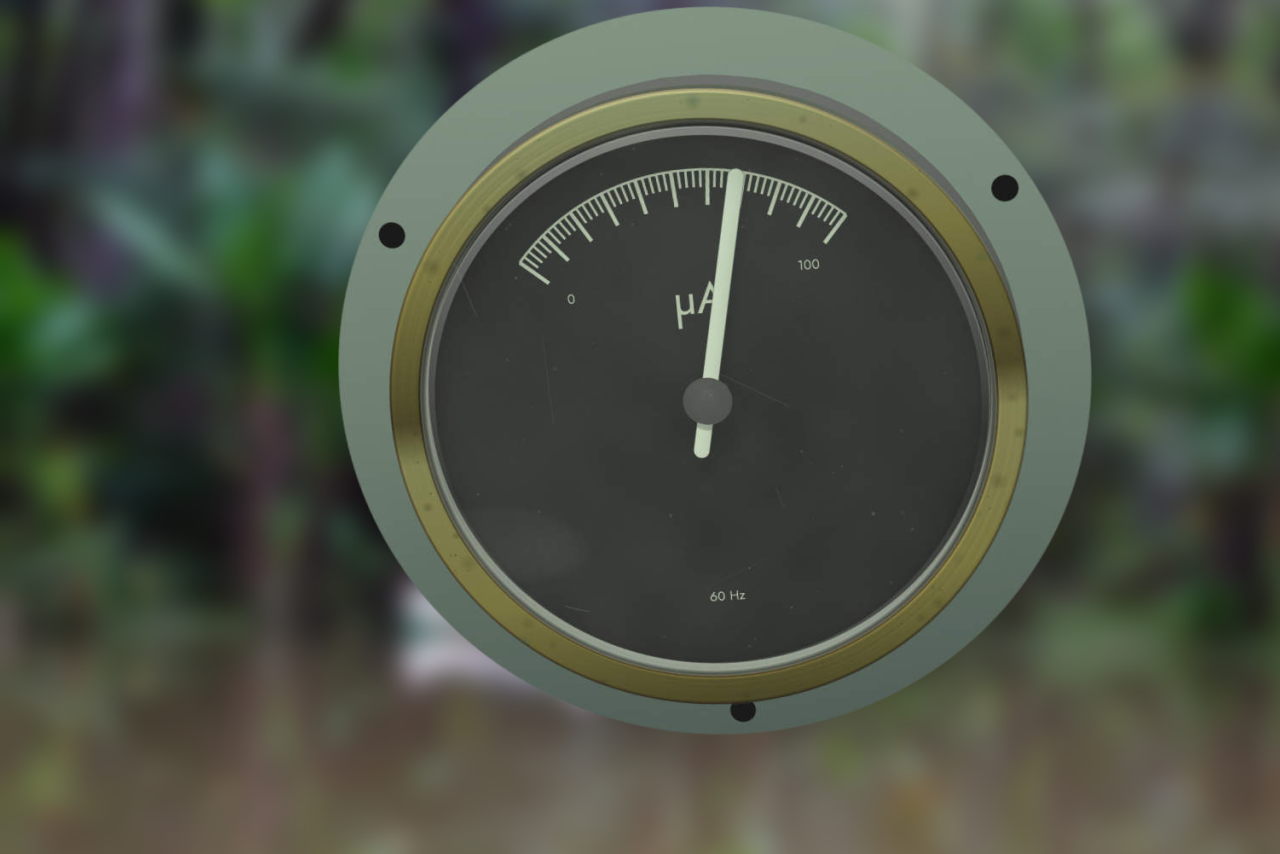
68 µA
